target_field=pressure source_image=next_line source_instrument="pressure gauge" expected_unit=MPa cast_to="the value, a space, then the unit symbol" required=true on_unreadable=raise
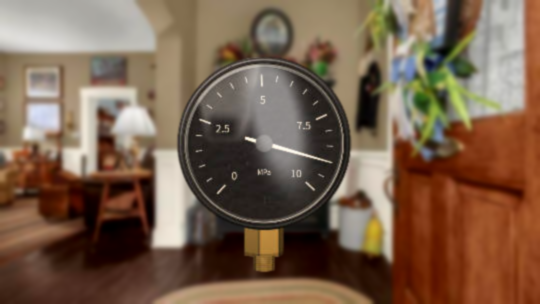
9 MPa
